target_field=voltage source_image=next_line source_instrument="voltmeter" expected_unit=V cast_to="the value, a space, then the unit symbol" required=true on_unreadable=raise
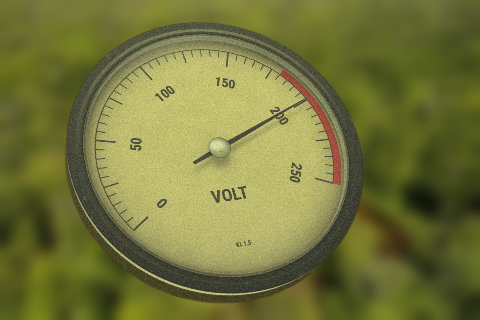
200 V
